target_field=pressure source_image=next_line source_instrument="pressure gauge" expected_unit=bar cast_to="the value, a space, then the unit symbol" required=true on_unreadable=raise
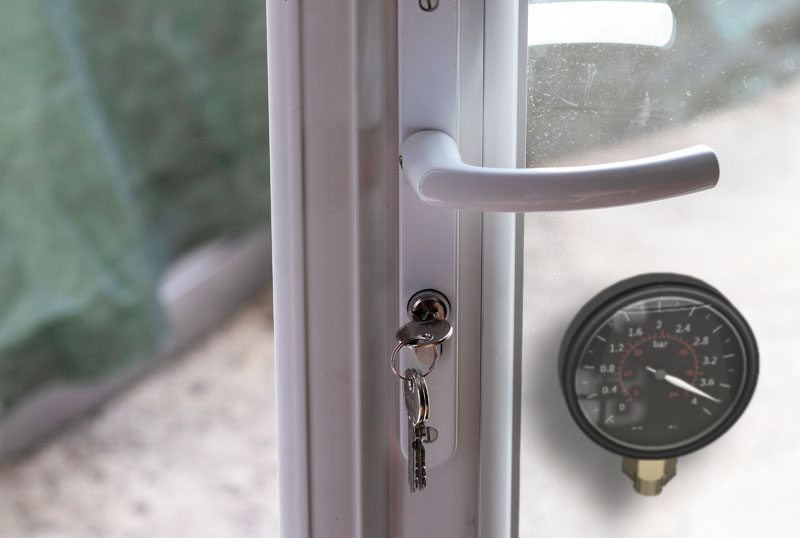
3.8 bar
